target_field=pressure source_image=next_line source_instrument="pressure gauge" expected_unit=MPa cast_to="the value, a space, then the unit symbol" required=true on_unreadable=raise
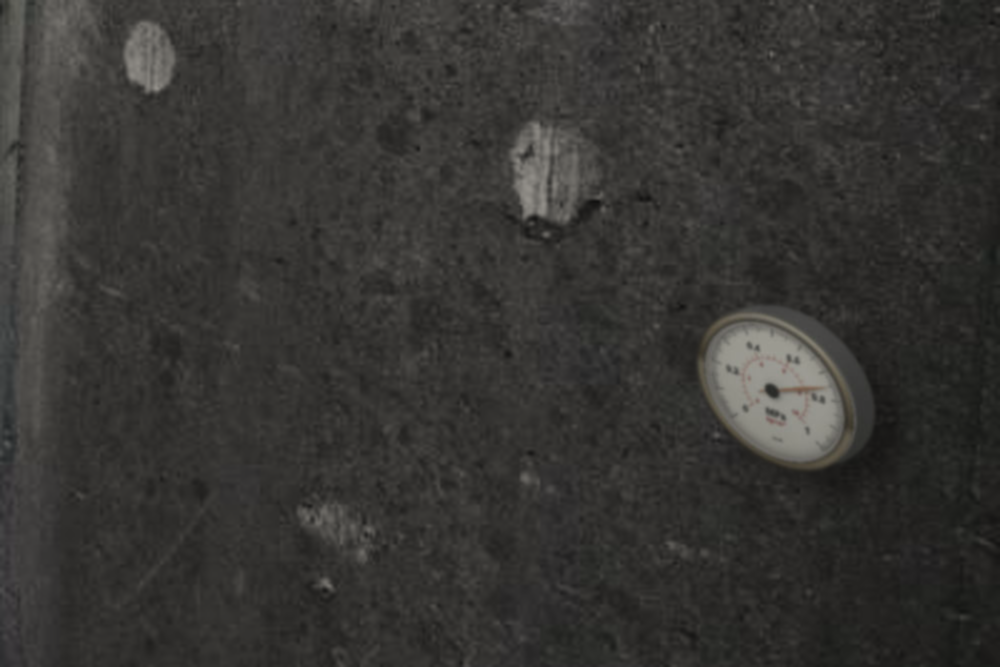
0.75 MPa
